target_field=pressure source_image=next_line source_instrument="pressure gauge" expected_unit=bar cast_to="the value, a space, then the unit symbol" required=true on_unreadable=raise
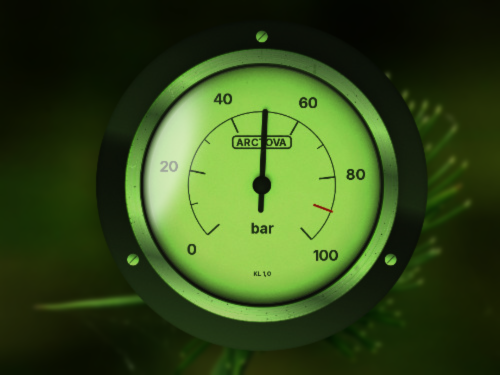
50 bar
